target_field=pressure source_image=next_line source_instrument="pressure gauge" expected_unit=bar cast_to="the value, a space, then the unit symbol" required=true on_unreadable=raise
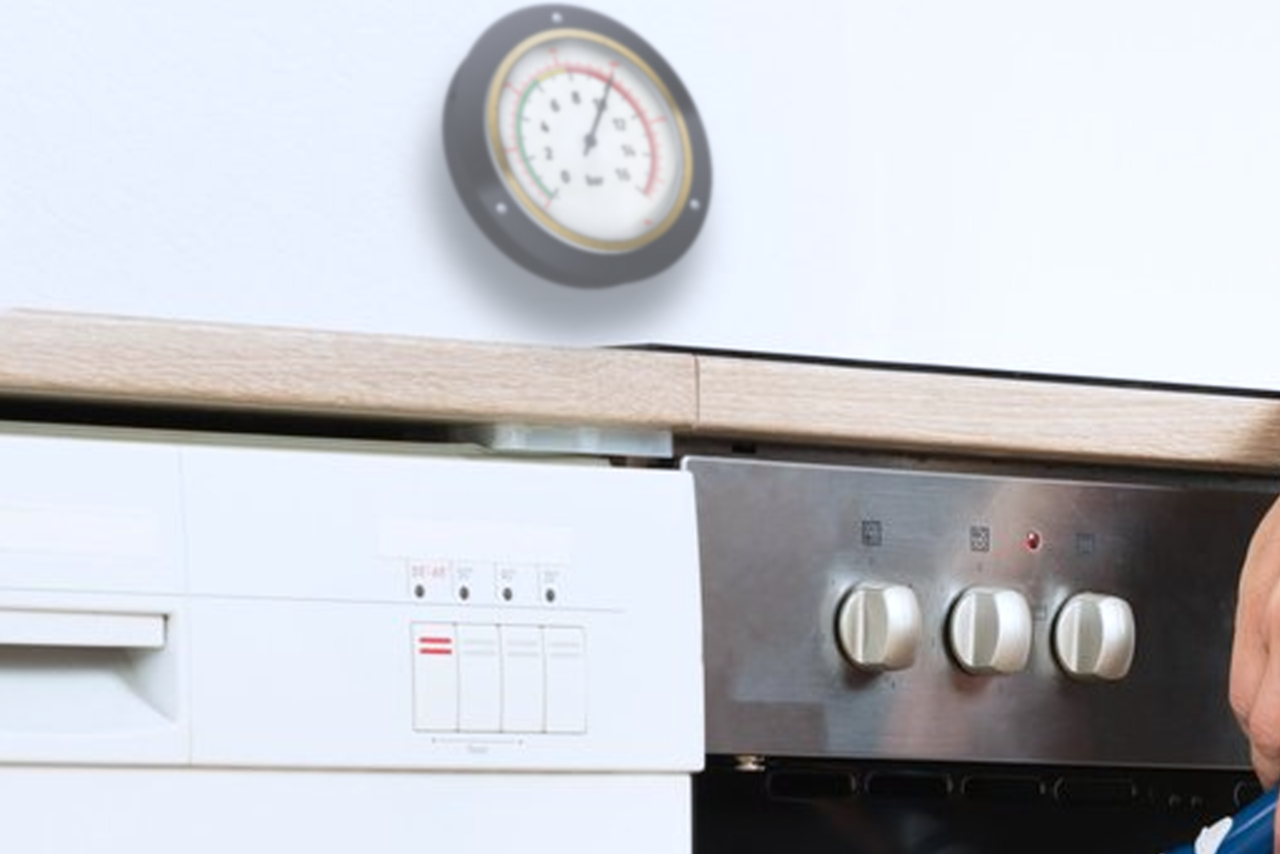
10 bar
